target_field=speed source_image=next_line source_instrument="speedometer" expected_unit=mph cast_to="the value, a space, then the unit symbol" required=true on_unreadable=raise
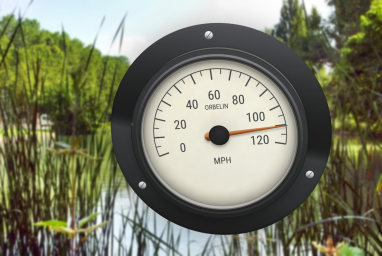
110 mph
